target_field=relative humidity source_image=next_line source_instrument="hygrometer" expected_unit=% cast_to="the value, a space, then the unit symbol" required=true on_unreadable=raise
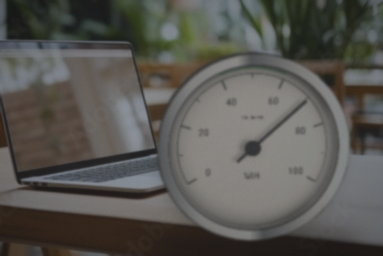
70 %
